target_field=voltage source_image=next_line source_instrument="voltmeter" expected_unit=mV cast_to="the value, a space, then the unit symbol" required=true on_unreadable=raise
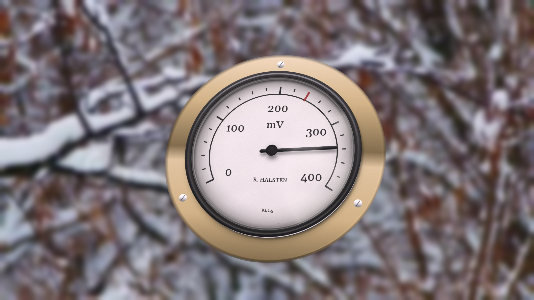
340 mV
